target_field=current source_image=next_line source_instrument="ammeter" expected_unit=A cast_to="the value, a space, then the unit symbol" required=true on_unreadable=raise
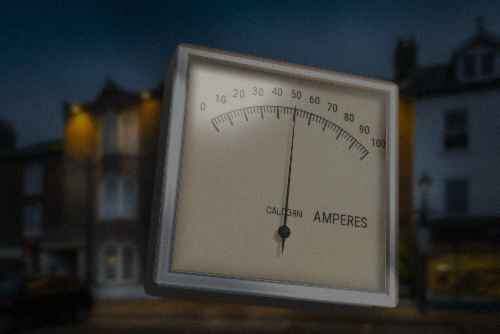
50 A
